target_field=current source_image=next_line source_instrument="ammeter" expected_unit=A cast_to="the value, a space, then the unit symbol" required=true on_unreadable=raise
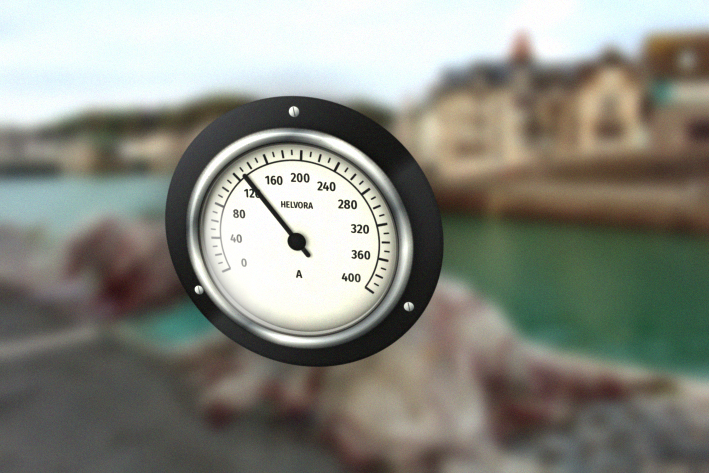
130 A
